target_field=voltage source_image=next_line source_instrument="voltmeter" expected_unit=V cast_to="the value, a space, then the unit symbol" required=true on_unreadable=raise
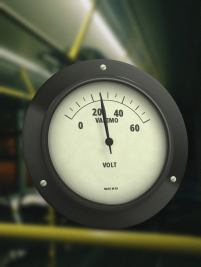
25 V
